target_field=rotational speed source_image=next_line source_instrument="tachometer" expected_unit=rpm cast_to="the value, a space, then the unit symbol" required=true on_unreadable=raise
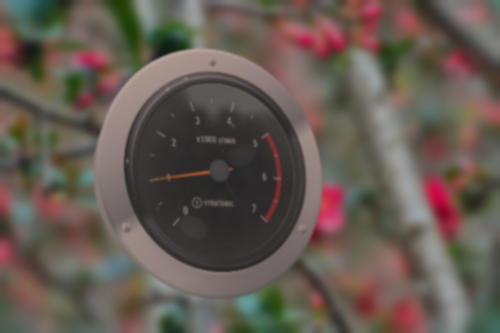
1000 rpm
